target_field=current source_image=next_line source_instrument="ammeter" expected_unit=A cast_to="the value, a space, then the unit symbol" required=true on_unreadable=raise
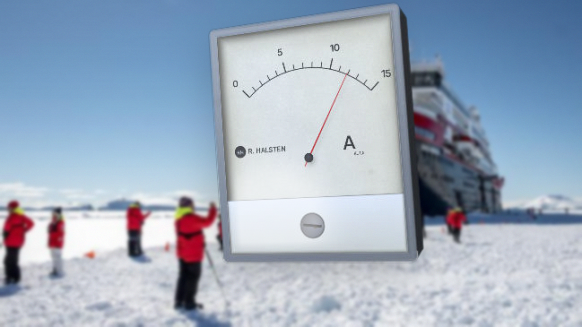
12 A
